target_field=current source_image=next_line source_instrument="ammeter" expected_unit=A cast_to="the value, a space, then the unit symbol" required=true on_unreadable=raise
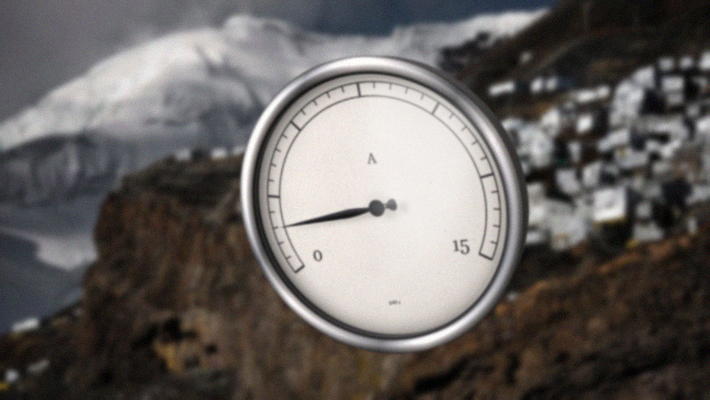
1.5 A
